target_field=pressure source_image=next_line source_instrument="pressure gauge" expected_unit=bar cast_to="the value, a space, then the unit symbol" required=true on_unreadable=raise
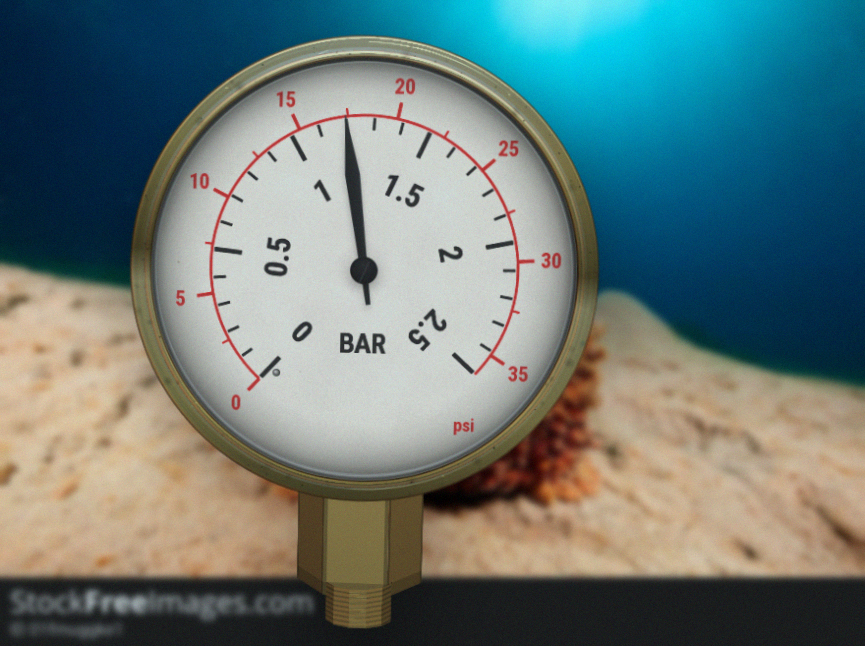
1.2 bar
